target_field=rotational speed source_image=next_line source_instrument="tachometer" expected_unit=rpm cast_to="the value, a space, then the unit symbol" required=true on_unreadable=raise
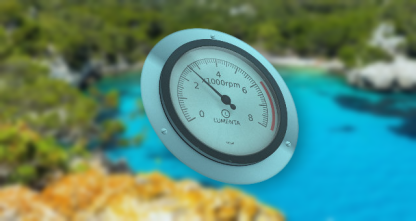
2500 rpm
